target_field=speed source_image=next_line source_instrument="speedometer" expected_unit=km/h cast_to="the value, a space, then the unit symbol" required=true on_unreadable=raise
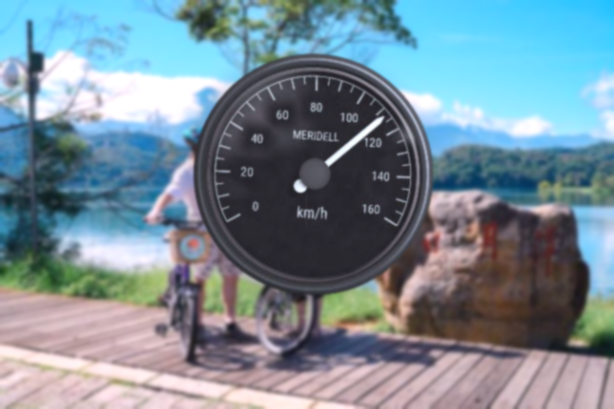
112.5 km/h
